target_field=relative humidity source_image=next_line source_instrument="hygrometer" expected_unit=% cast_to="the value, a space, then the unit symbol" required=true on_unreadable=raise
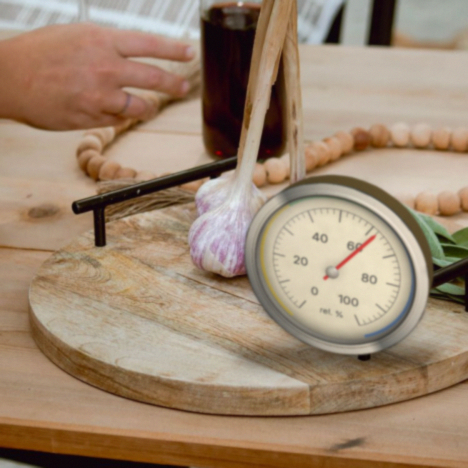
62 %
